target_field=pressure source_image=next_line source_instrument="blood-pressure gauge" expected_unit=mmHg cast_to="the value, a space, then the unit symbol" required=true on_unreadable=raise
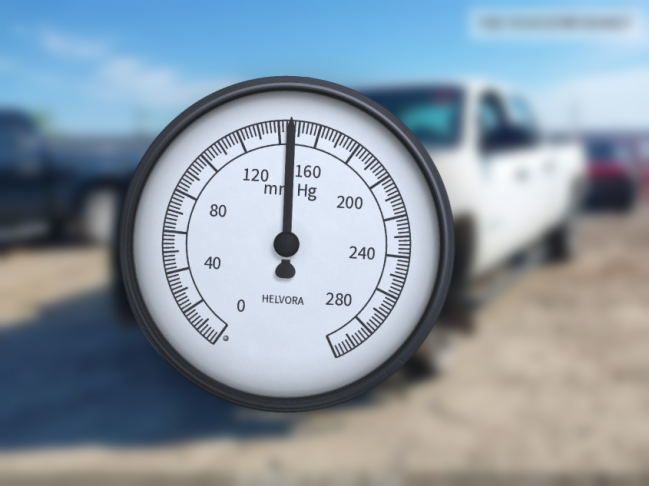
146 mmHg
